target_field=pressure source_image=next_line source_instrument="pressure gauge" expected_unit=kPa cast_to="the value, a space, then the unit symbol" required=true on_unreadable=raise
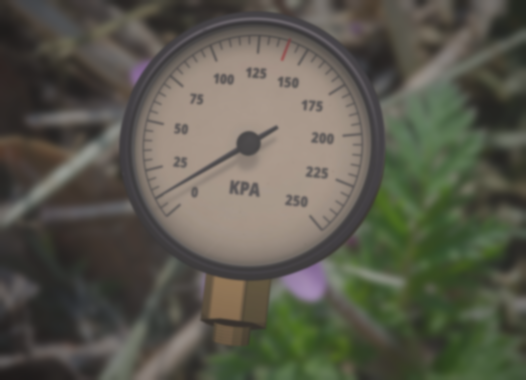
10 kPa
